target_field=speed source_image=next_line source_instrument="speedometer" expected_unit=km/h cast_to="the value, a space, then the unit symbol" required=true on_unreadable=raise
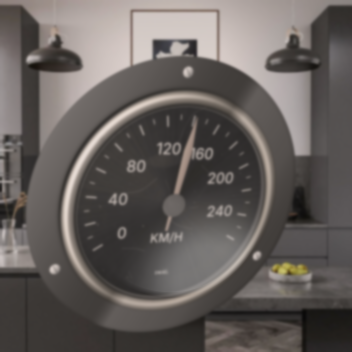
140 km/h
